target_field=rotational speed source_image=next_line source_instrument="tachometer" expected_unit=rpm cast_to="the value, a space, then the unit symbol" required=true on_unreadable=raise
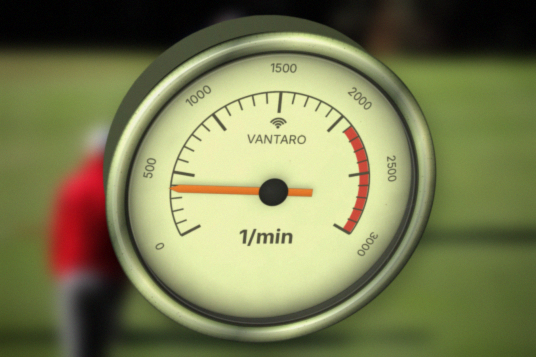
400 rpm
